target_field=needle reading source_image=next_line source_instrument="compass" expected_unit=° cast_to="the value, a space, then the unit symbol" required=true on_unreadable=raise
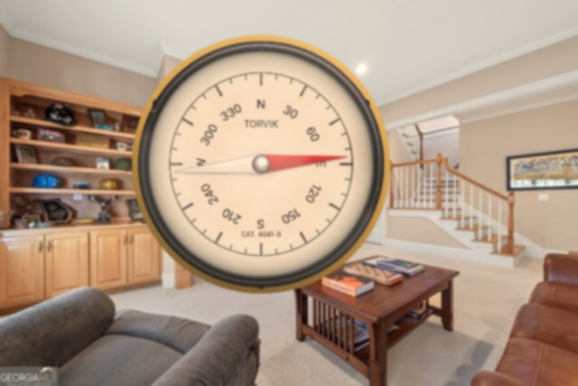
85 °
